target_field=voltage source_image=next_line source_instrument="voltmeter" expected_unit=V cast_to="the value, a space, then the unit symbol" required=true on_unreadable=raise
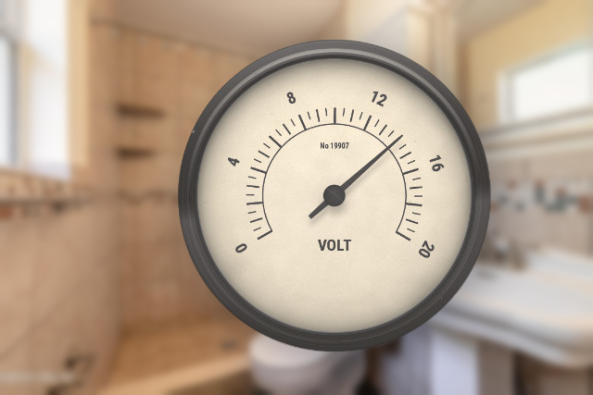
14 V
